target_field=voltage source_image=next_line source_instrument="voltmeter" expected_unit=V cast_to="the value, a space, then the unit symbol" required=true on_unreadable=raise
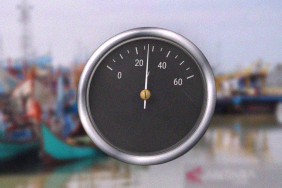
27.5 V
